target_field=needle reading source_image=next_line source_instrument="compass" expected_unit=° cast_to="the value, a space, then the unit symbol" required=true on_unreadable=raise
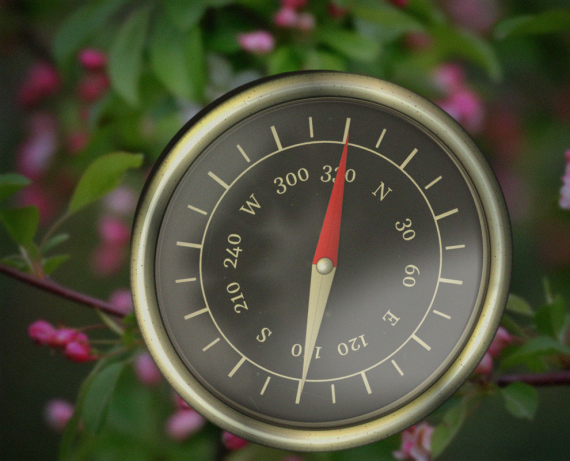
330 °
